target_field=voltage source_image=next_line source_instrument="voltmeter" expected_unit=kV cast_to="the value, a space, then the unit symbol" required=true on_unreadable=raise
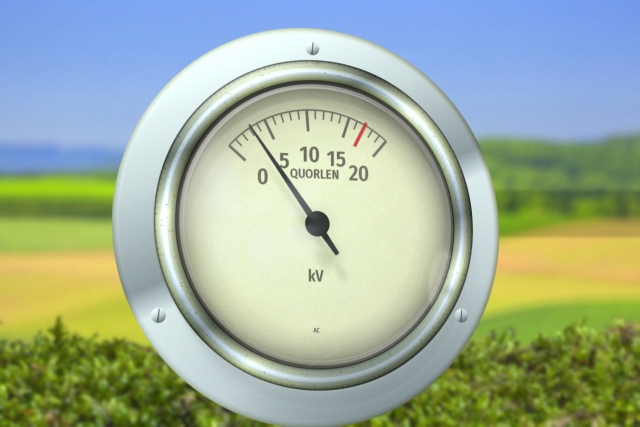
3 kV
